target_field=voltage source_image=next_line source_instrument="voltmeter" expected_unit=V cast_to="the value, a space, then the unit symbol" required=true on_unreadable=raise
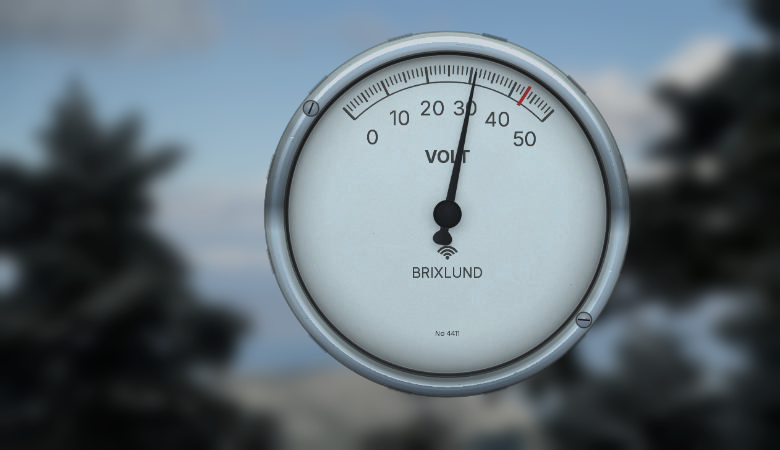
31 V
